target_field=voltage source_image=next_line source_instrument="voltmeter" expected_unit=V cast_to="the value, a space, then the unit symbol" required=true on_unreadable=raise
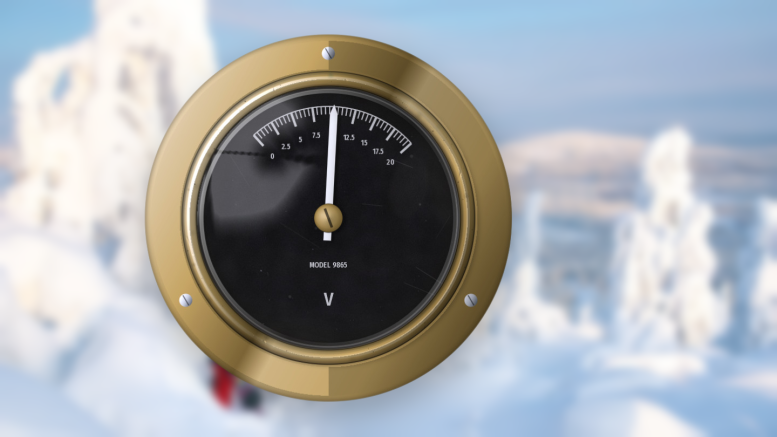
10 V
